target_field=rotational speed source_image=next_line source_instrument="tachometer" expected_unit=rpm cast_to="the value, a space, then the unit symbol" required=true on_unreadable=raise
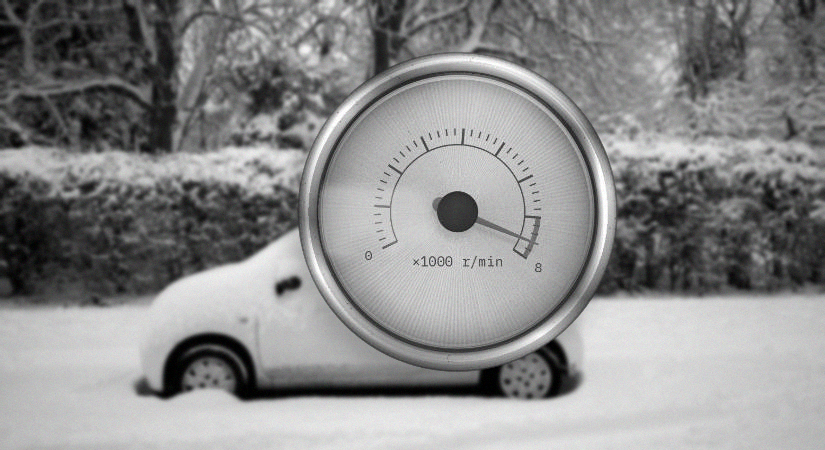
7600 rpm
